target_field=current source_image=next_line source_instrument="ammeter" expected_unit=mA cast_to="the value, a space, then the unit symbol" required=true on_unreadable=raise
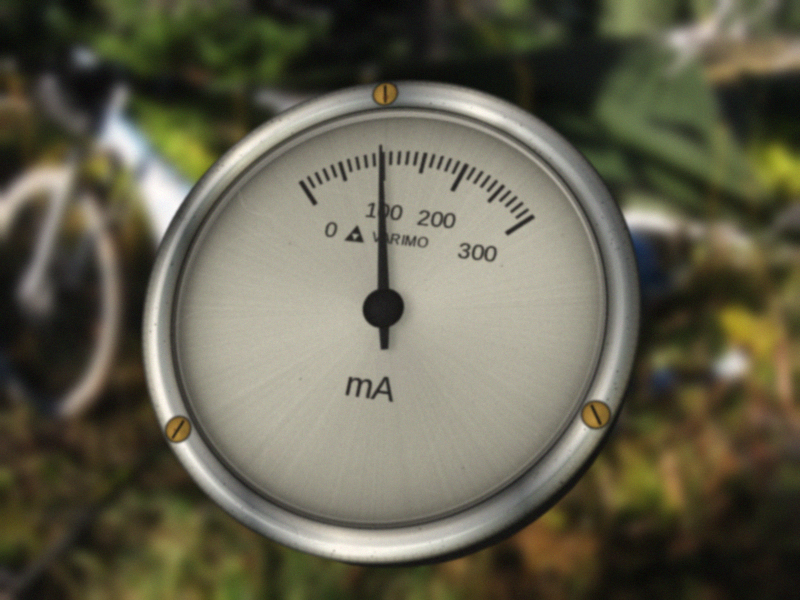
100 mA
